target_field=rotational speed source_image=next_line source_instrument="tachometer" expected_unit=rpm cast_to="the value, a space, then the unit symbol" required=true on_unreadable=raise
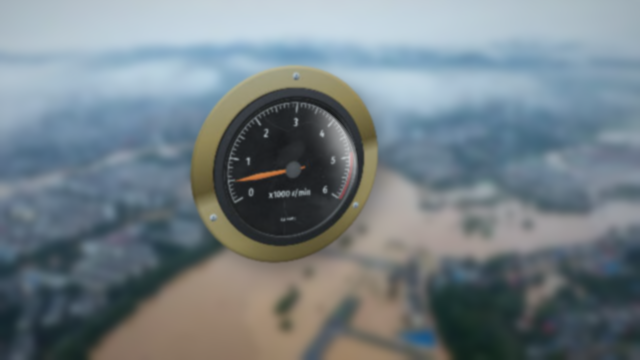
500 rpm
